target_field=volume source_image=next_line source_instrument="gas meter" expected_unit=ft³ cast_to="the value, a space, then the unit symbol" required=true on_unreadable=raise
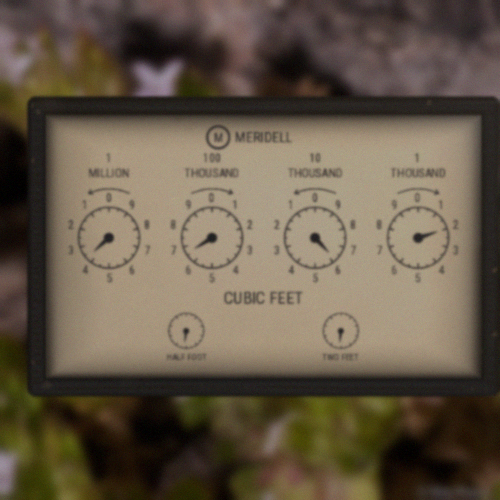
366200 ft³
